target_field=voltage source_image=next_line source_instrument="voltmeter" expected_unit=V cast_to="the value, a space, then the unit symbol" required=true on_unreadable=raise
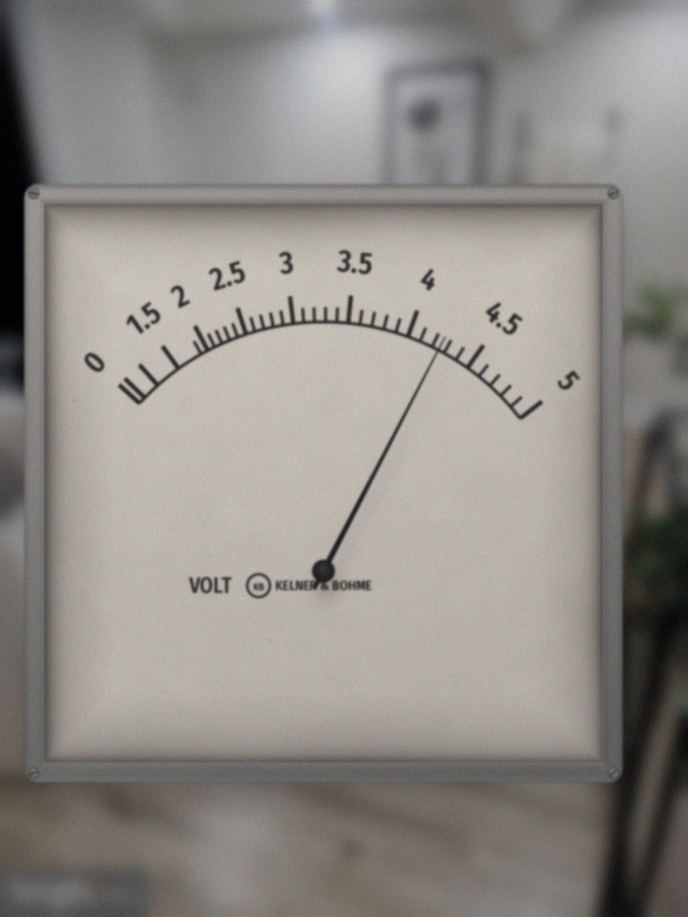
4.25 V
